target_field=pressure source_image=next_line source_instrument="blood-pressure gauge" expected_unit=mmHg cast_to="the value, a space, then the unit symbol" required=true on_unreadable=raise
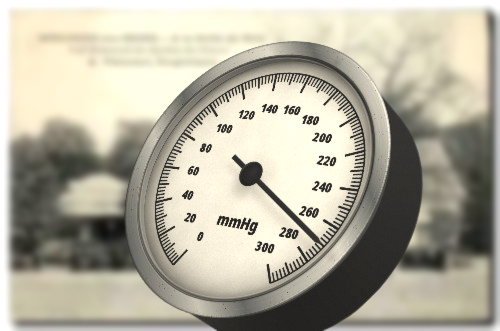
270 mmHg
